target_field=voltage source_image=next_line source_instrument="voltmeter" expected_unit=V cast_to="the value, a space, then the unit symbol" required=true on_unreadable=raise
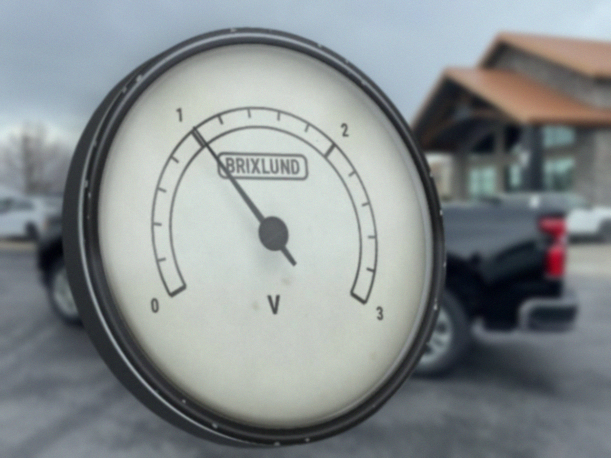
1 V
